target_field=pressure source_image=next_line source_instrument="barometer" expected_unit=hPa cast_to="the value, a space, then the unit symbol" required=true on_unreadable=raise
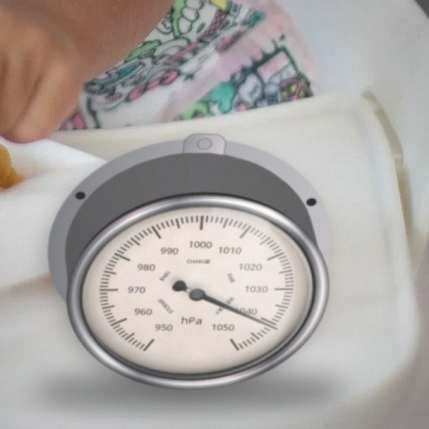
1040 hPa
